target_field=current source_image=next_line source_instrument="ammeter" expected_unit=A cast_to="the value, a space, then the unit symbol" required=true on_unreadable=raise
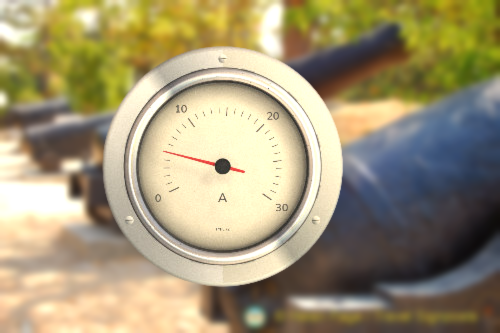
5 A
